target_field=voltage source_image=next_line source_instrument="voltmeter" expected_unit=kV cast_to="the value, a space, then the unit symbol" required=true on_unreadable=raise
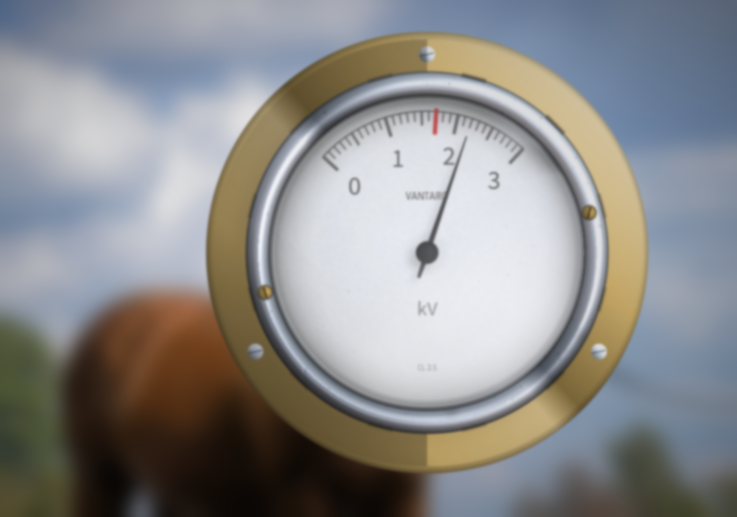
2.2 kV
